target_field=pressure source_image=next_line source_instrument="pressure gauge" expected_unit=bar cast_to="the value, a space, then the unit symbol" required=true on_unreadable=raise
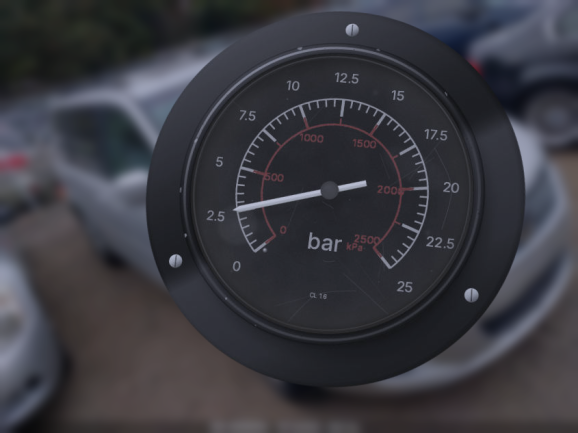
2.5 bar
